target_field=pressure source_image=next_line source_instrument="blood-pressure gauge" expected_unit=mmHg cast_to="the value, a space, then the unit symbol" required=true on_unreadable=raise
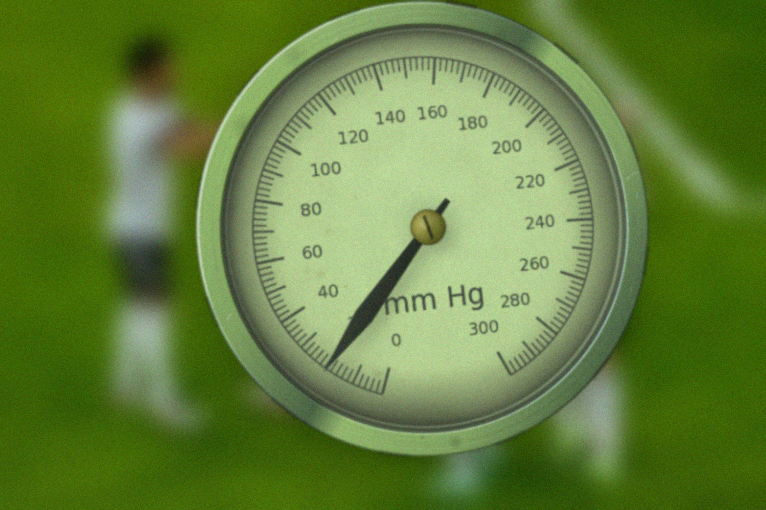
20 mmHg
